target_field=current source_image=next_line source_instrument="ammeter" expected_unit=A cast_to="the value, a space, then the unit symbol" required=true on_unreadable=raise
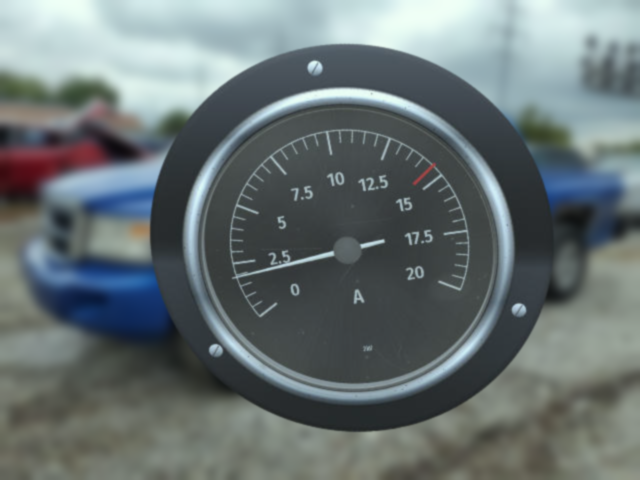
2 A
